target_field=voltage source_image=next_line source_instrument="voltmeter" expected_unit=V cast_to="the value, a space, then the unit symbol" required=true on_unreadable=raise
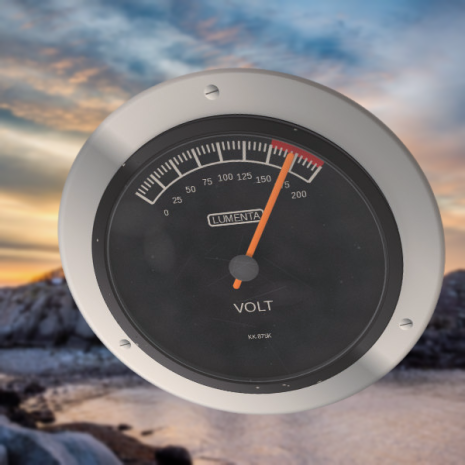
170 V
